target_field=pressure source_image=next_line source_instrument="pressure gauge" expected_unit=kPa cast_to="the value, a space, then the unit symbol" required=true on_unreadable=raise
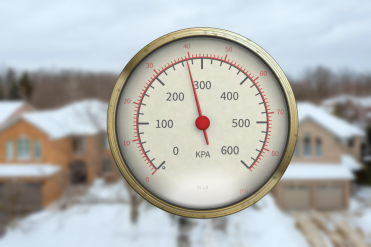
270 kPa
